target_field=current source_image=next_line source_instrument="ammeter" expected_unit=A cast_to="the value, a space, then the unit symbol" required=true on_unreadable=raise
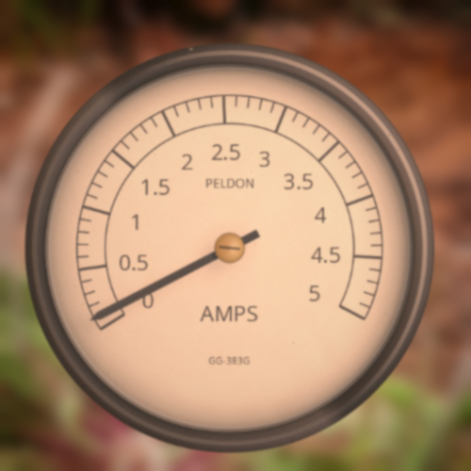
0.1 A
